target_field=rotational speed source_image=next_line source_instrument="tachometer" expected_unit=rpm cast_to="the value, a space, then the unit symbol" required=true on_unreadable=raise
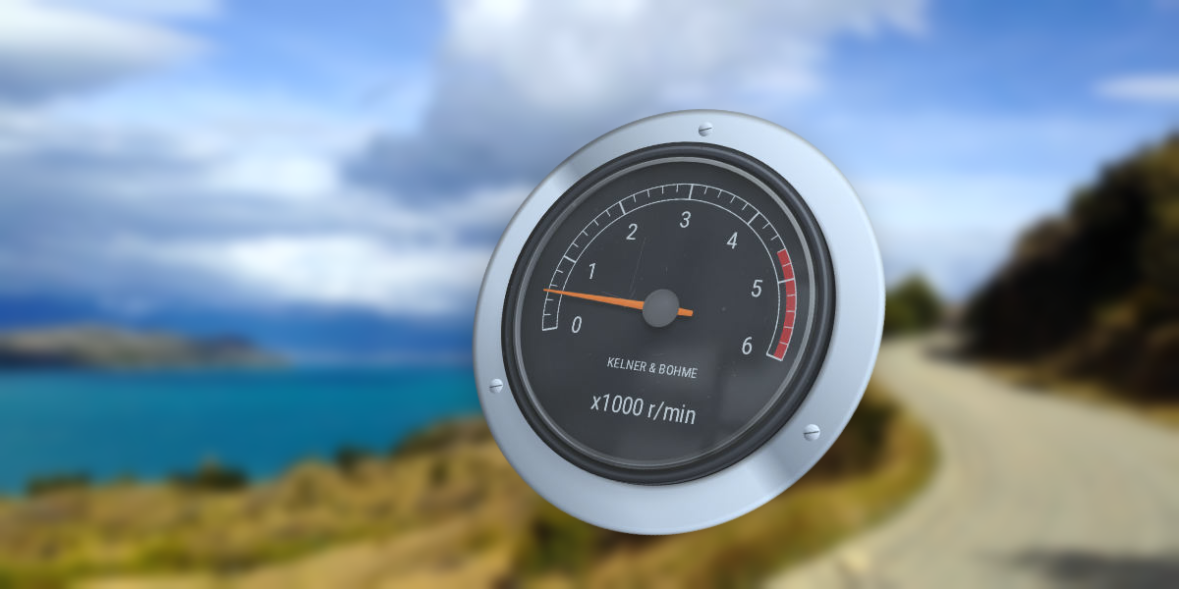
500 rpm
